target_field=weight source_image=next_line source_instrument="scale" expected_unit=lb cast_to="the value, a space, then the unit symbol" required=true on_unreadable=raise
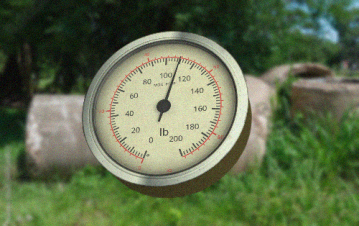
110 lb
